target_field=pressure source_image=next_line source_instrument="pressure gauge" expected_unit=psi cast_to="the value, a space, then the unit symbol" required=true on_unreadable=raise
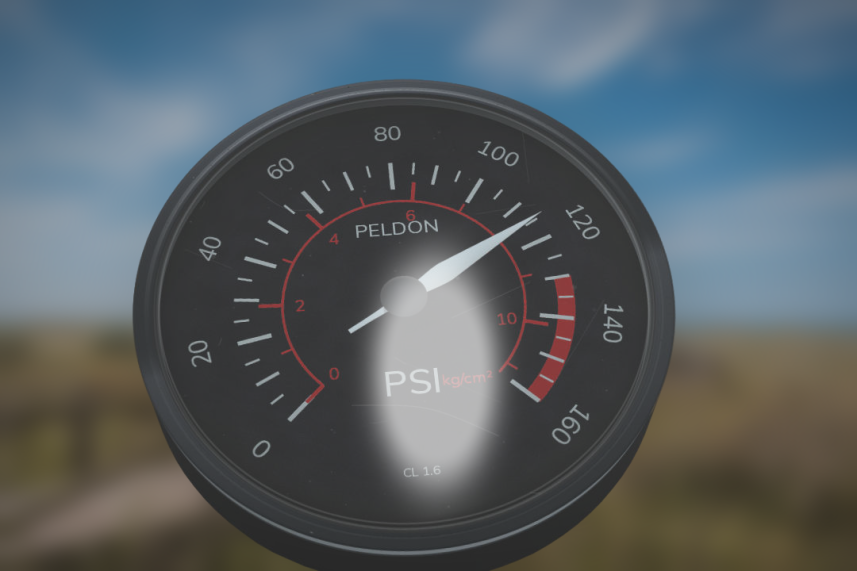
115 psi
